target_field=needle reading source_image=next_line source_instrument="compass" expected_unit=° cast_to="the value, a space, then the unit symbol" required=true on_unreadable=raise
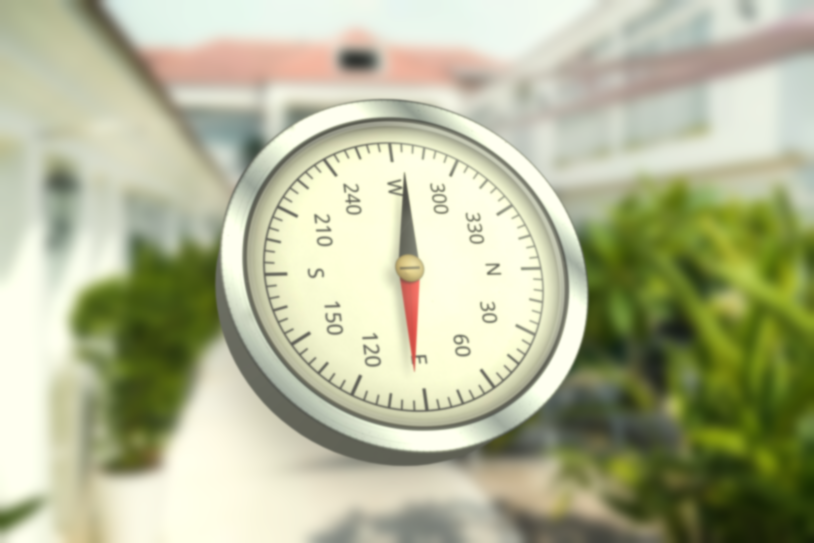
95 °
